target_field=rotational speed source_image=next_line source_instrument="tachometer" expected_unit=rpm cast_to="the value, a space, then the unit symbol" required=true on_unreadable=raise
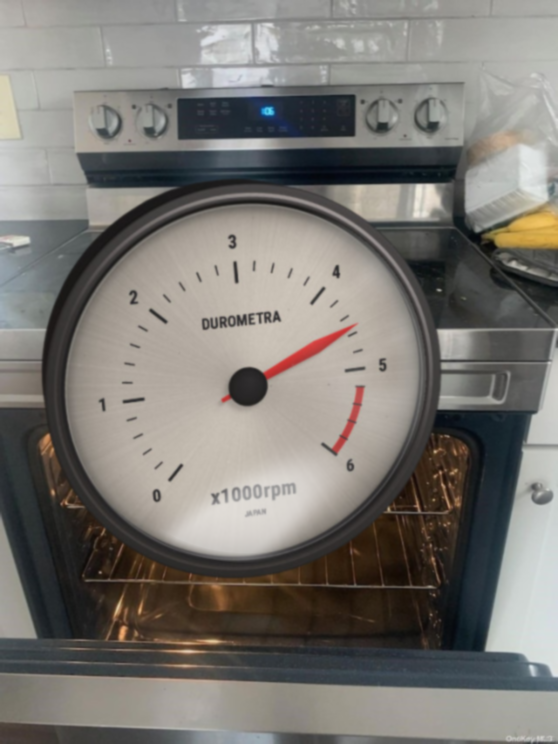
4500 rpm
